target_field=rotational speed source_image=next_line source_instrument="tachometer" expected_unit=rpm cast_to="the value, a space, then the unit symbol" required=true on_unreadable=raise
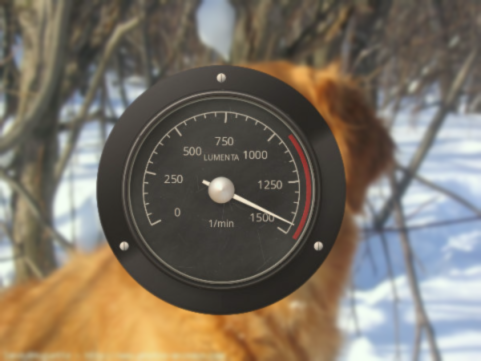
1450 rpm
